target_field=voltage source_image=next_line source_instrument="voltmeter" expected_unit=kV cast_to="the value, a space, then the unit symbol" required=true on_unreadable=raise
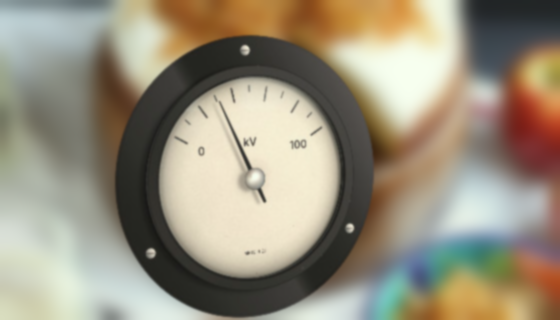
30 kV
